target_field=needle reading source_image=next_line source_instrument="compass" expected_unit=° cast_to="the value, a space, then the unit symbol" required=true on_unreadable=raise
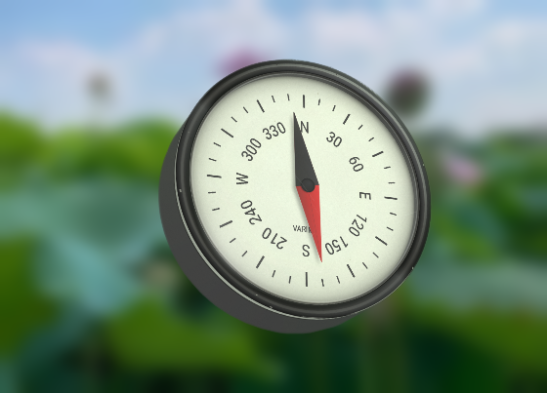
170 °
